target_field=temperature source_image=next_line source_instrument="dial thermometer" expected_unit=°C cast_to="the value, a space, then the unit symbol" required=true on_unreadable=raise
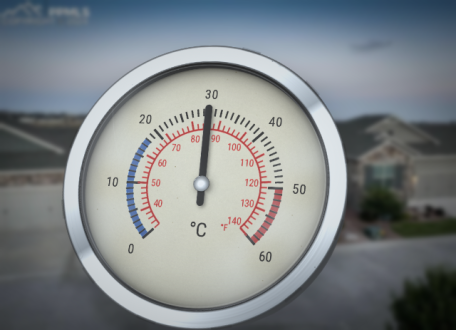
30 °C
